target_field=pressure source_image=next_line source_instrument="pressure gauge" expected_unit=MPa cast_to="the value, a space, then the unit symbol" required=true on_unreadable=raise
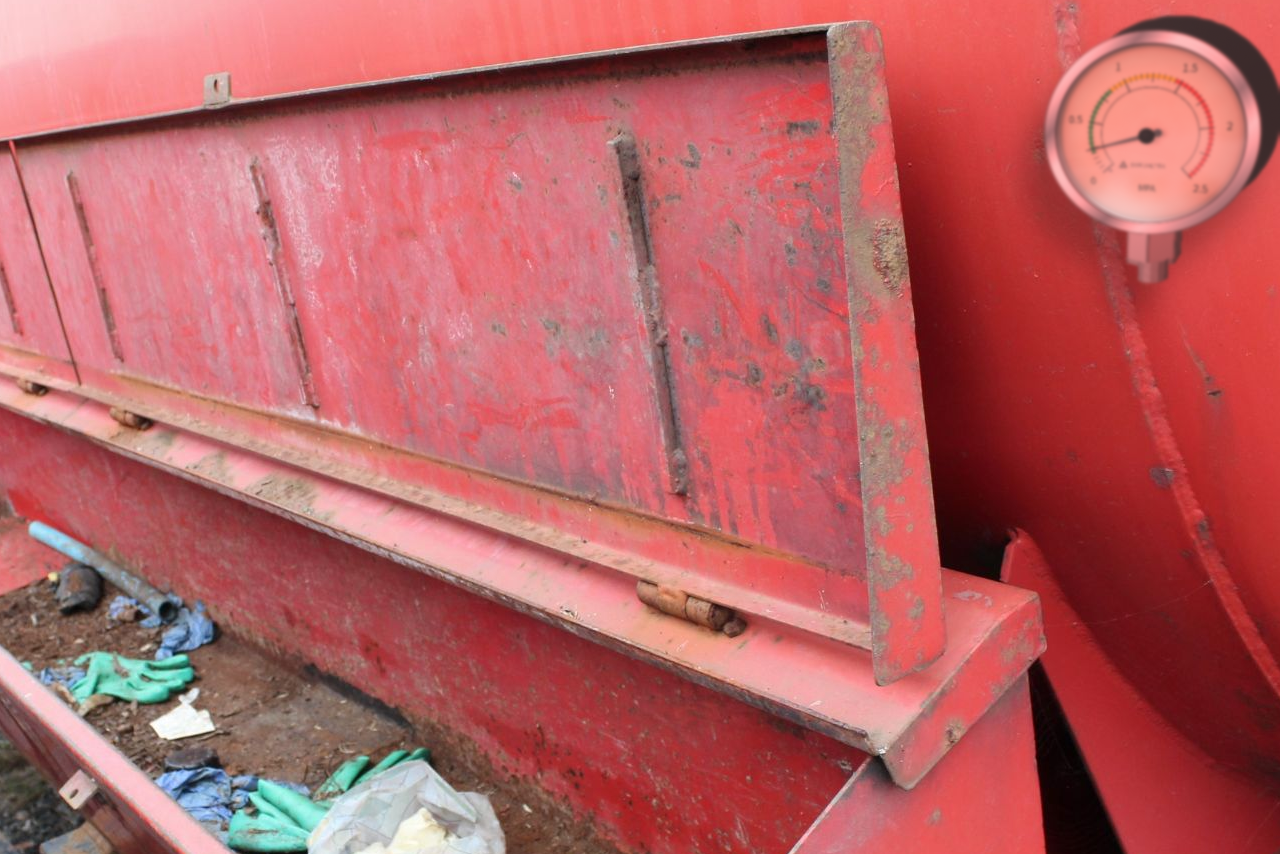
0.25 MPa
